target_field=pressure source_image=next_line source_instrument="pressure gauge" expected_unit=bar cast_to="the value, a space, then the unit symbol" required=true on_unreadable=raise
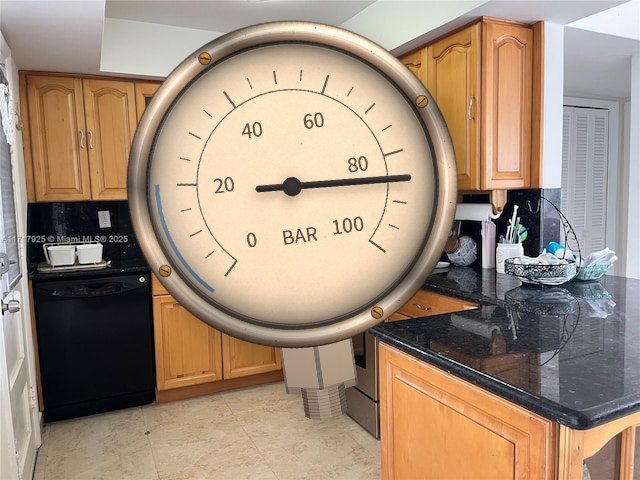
85 bar
